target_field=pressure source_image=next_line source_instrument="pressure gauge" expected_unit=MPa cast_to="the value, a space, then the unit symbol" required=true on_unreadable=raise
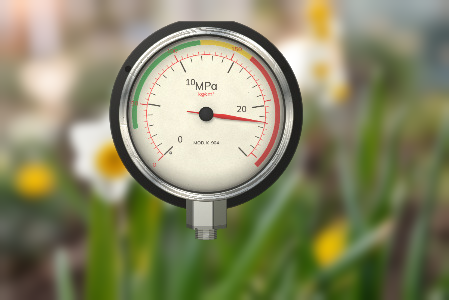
21.5 MPa
